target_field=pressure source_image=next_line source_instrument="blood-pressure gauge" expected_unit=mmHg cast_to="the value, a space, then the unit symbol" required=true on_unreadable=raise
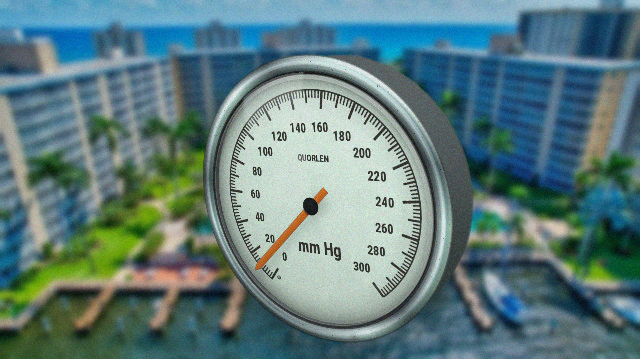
10 mmHg
